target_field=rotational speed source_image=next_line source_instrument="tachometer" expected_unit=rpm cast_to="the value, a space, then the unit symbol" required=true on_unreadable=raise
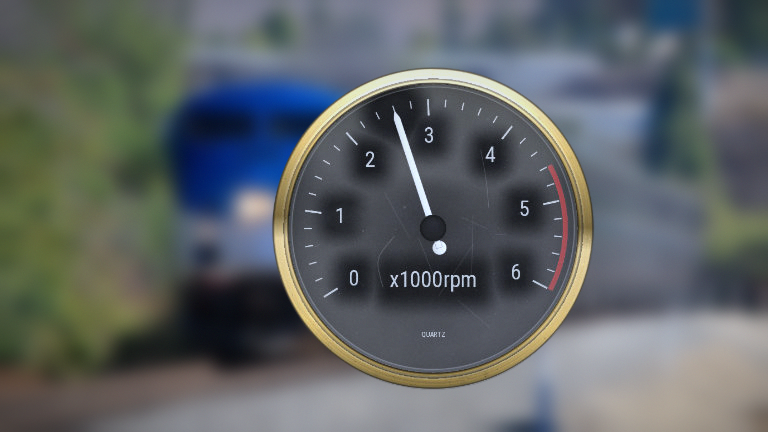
2600 rpm
